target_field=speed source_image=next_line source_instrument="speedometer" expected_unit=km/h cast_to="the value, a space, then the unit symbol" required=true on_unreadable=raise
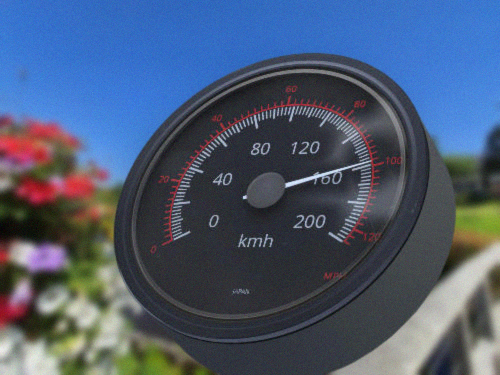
160 km/h
